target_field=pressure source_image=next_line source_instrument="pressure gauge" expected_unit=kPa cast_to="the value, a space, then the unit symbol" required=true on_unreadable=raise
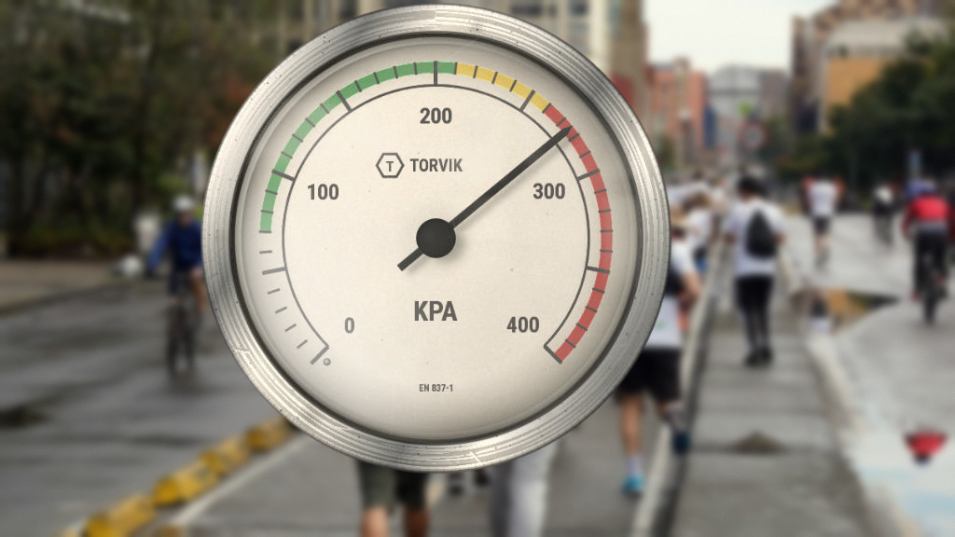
275 kPa
